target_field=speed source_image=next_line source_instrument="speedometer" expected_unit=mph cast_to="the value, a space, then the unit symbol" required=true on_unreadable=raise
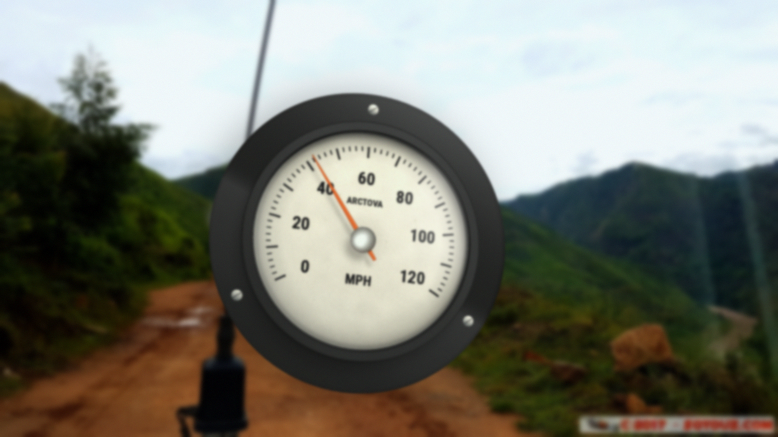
42 mph
